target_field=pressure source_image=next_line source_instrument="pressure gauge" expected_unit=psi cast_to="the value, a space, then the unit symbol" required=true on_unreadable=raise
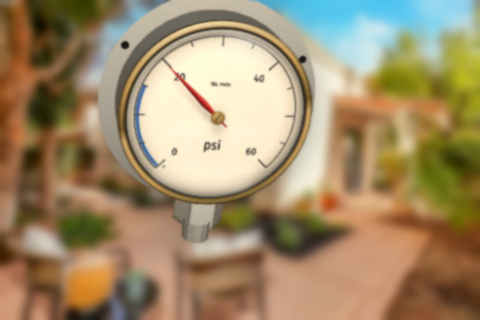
20 psi
